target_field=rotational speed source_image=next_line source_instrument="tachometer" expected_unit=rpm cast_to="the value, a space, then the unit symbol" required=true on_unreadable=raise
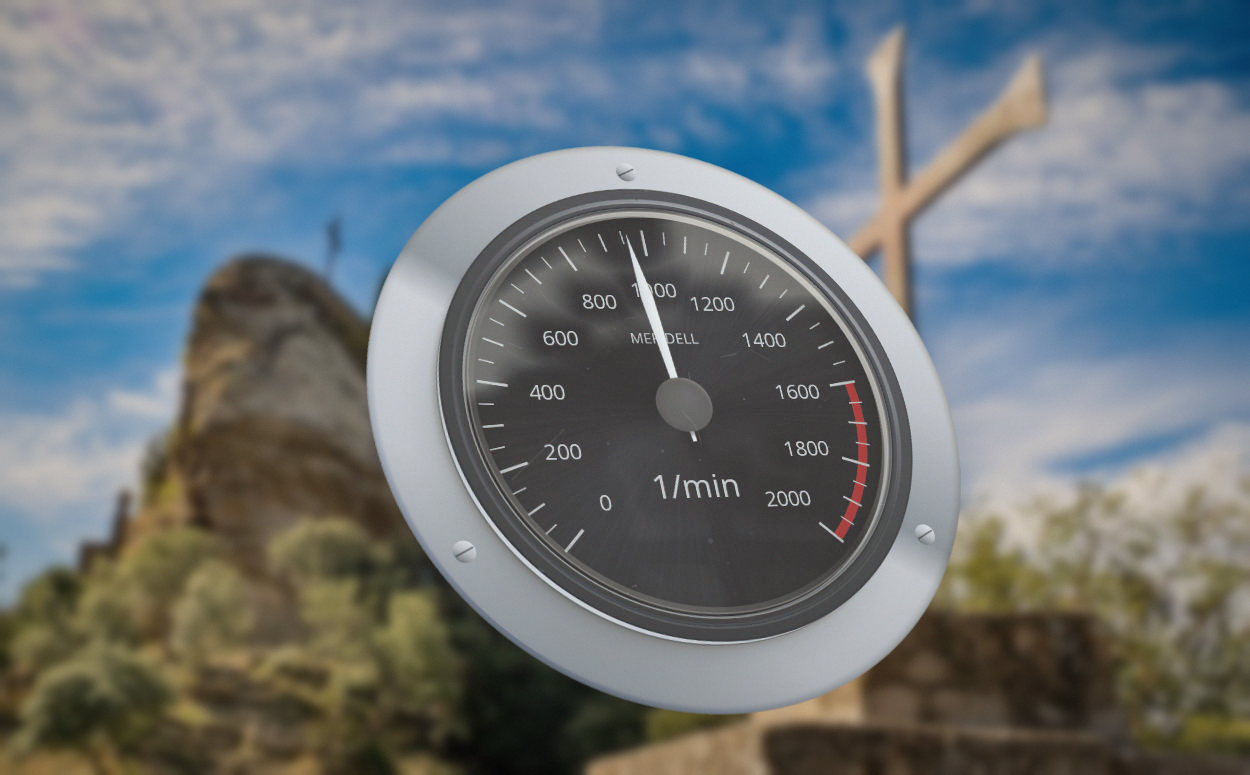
950 rpm
